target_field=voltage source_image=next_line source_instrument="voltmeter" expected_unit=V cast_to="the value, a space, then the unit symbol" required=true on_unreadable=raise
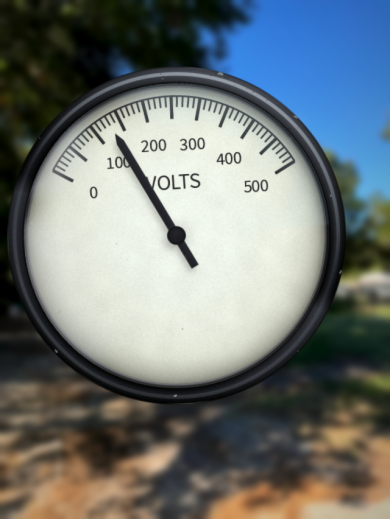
130 V
